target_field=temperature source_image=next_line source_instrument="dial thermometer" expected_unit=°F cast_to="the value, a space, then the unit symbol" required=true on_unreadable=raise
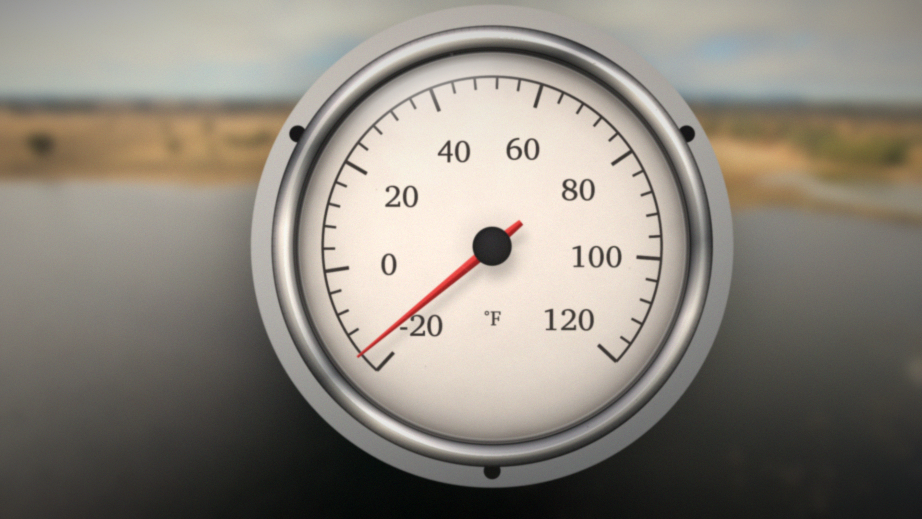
-16 °F
